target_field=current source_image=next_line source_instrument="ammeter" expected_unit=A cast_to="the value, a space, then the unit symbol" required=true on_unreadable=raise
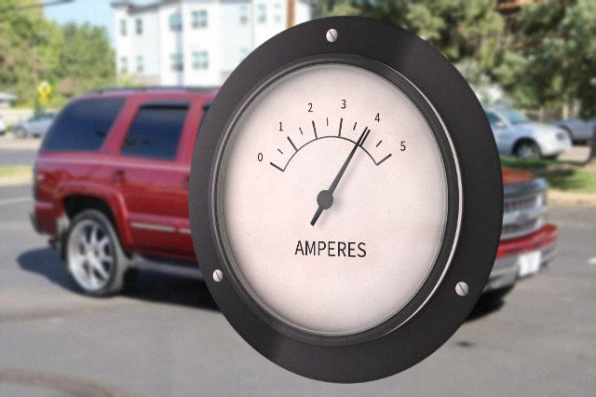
4 A
